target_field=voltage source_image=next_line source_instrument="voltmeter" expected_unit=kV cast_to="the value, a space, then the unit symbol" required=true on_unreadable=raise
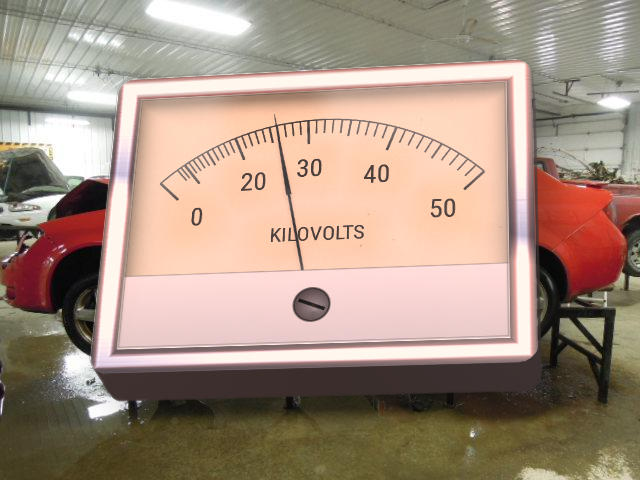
26 kV
